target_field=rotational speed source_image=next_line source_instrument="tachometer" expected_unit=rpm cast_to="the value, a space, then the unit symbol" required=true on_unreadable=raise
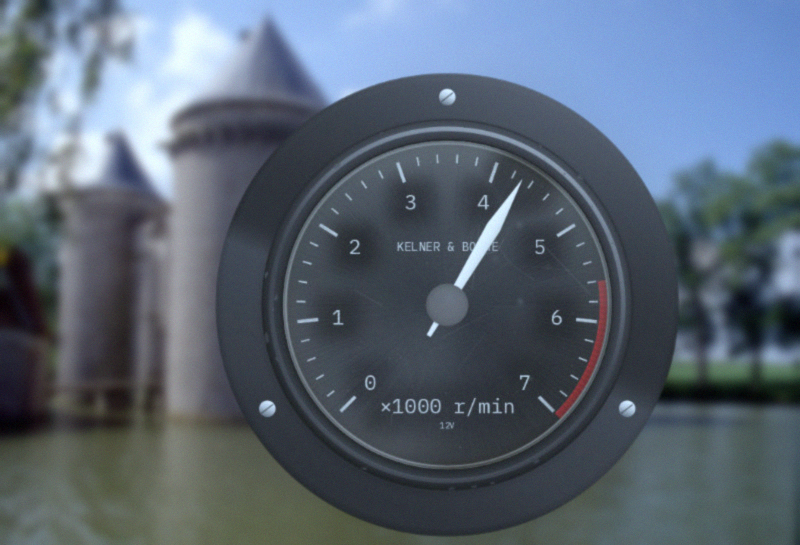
4300 rpm
